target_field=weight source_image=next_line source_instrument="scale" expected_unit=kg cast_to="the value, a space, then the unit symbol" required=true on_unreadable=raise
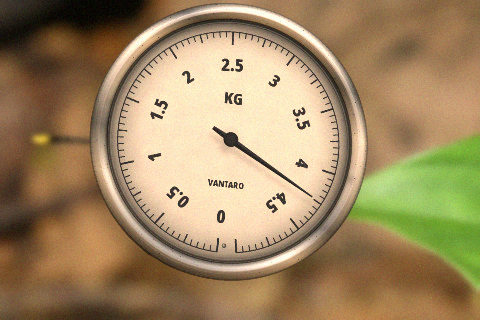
4.25 kg
